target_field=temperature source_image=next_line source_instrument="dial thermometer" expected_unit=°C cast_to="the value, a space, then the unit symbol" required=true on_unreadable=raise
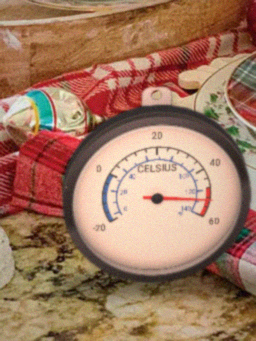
52 °C
